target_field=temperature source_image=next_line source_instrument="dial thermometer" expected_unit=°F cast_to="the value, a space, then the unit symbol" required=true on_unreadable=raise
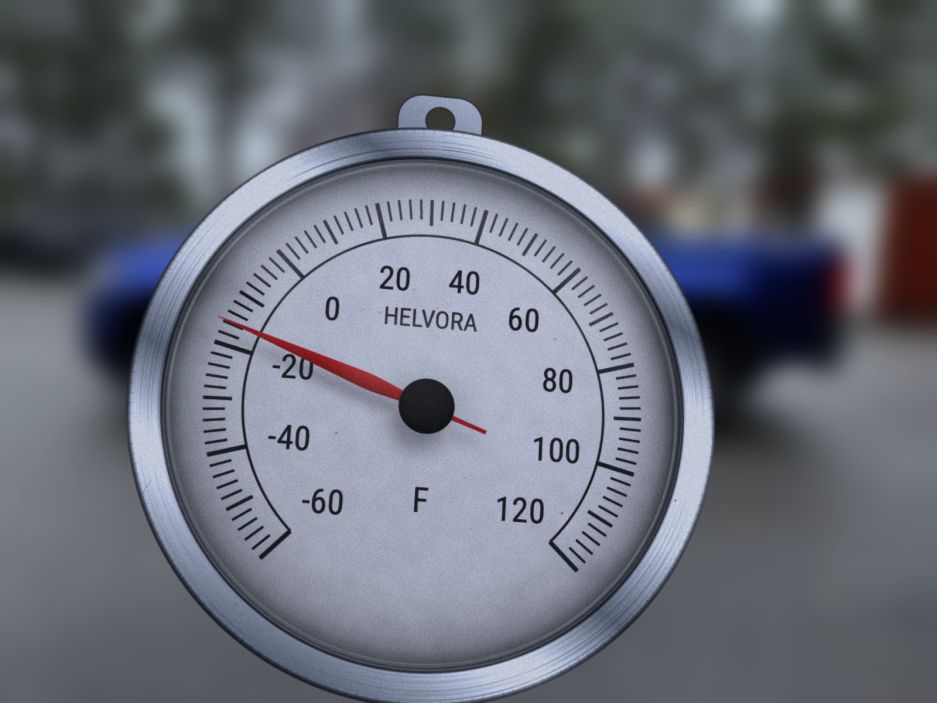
-16 °F
